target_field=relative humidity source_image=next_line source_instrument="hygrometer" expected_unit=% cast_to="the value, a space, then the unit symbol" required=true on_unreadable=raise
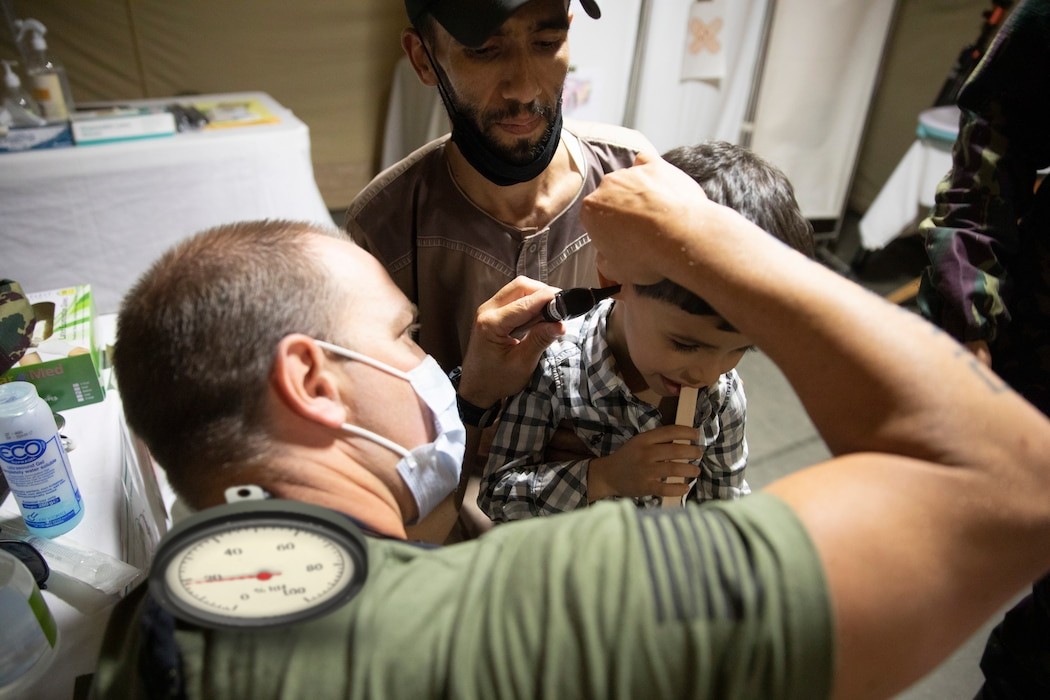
20 %
